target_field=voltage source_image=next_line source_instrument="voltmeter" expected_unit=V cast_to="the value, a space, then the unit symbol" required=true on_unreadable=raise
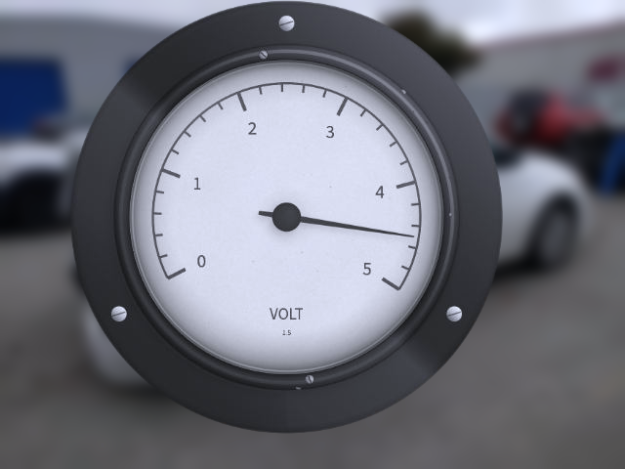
4.5 V
